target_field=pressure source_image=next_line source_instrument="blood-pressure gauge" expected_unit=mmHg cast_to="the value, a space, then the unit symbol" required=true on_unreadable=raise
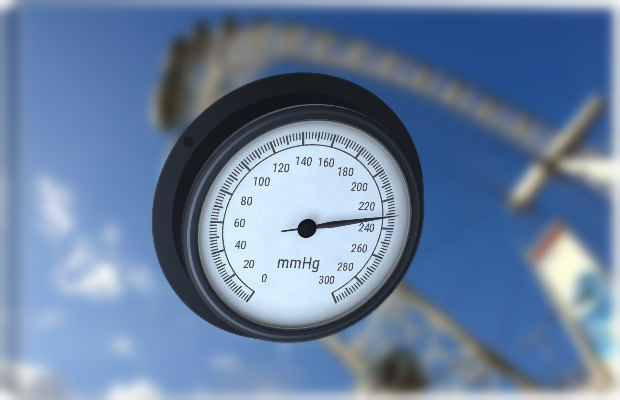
230 mmHg
